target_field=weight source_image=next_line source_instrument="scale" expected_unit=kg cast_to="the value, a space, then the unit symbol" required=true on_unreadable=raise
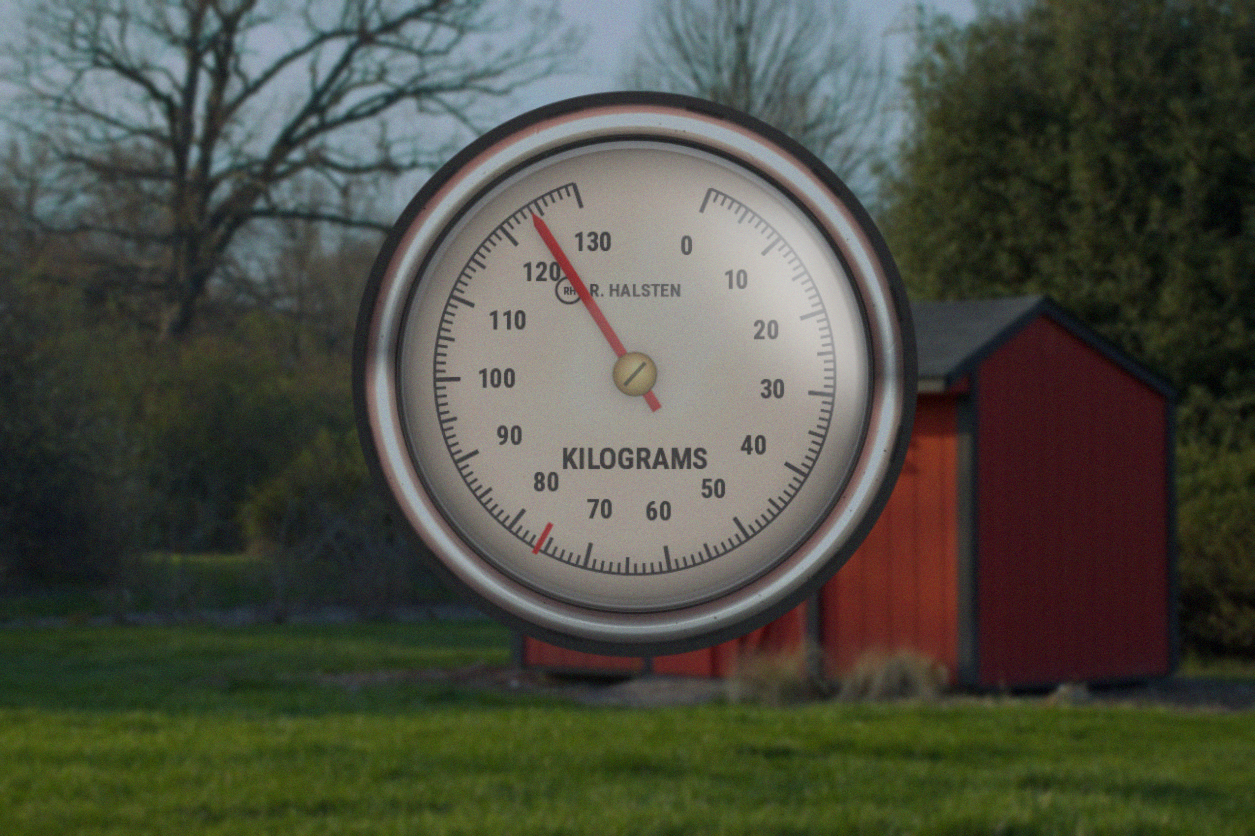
124 kg
